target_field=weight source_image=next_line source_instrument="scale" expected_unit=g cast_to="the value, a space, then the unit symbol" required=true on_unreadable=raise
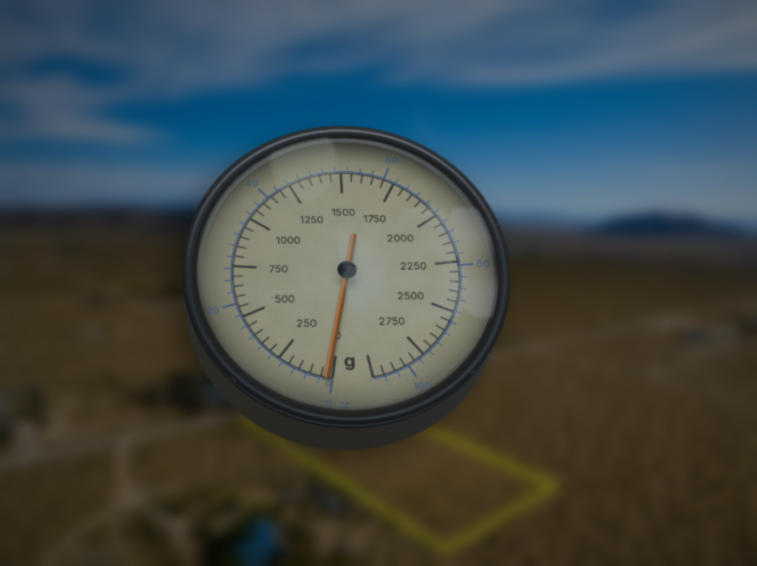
25 g
